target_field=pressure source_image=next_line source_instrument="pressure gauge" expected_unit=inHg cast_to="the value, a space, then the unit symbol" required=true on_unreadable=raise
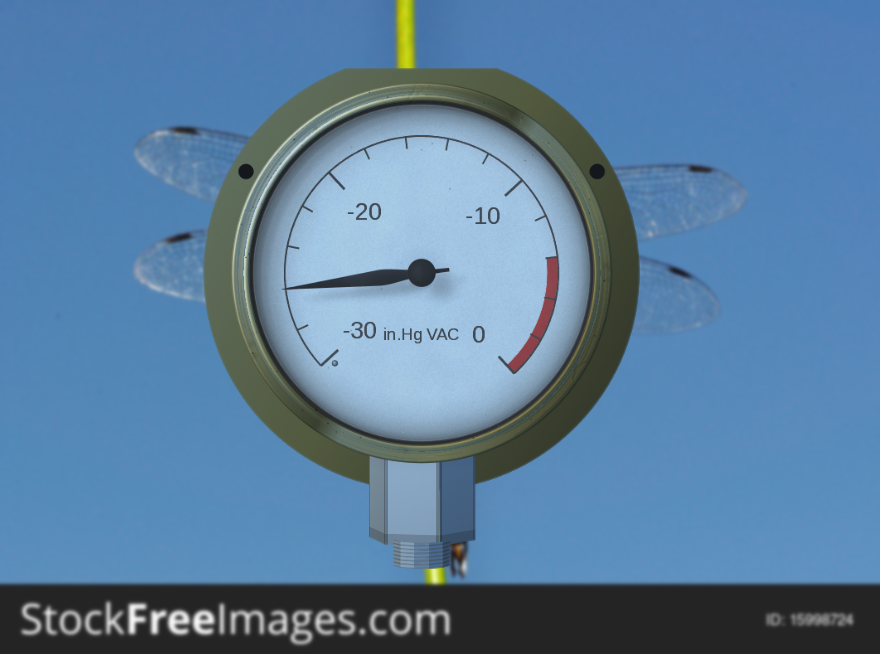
-26 inHg
